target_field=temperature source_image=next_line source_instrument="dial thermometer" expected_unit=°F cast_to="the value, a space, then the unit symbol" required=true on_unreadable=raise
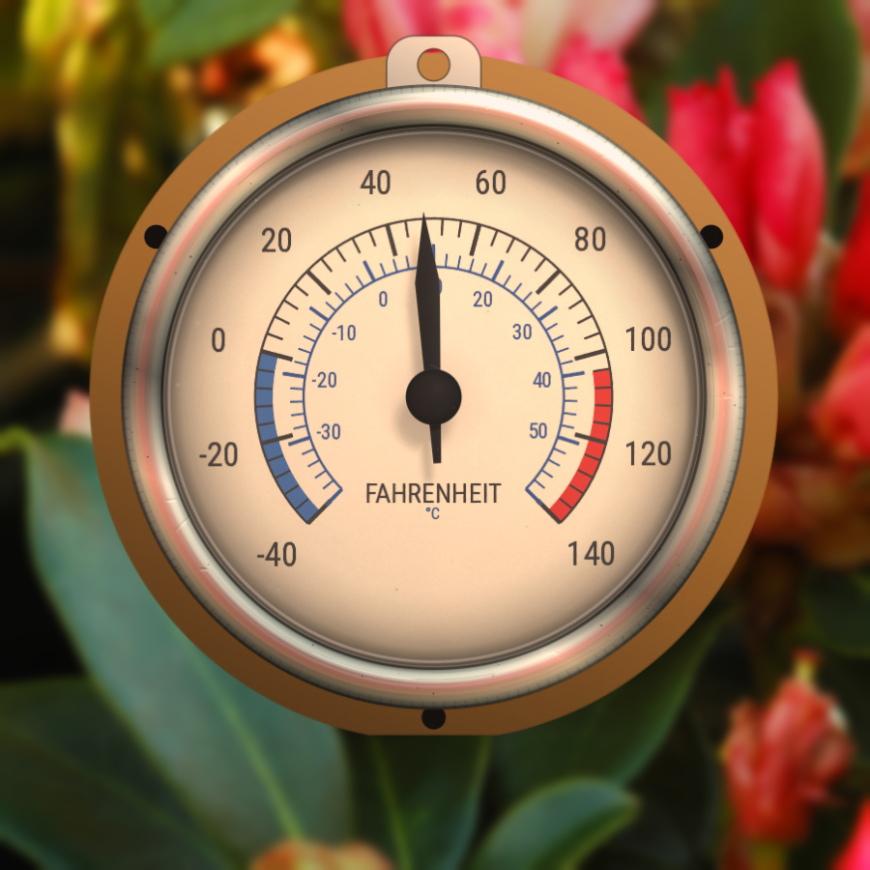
48 °F
